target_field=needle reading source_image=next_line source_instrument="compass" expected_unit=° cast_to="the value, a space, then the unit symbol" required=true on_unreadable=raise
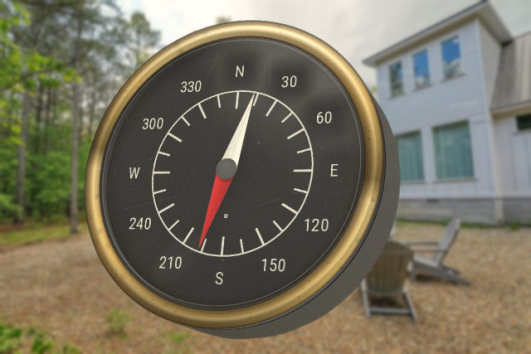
195 °
